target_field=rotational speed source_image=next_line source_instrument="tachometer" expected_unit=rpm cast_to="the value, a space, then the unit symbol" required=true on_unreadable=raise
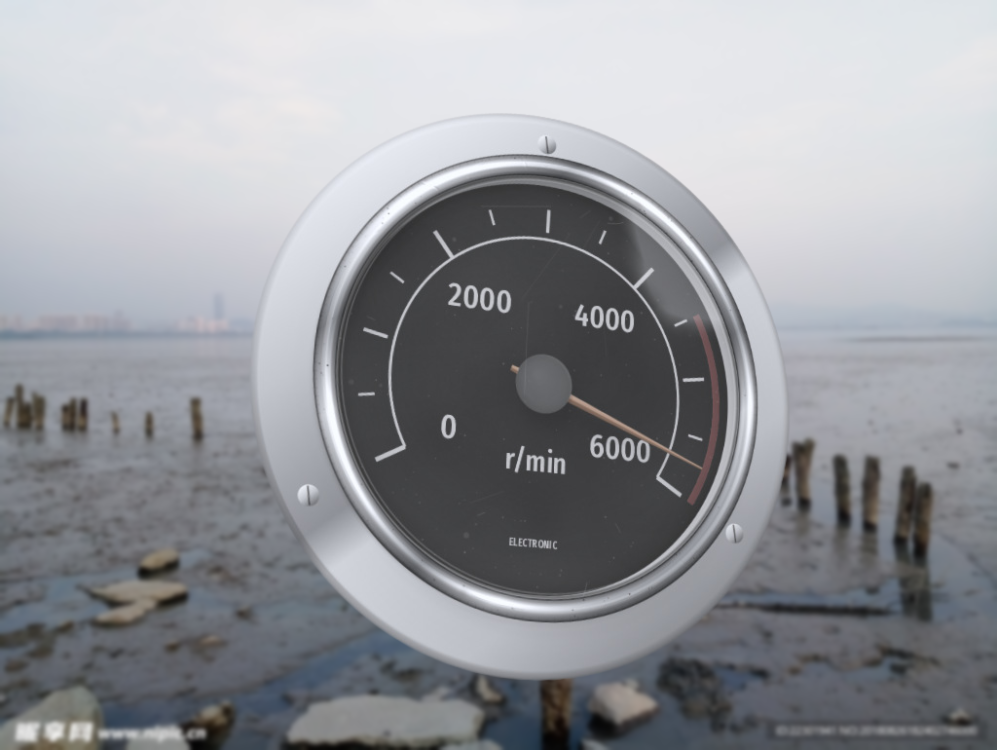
5750 rpm
